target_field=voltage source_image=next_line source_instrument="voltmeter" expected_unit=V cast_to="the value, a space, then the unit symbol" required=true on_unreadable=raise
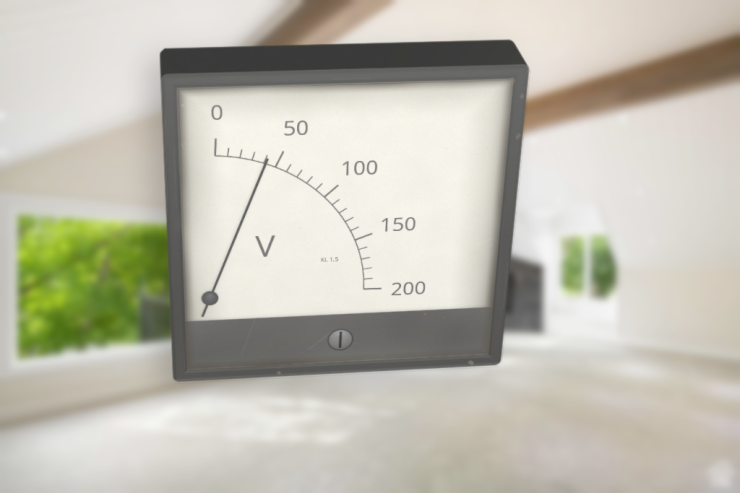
40 V
